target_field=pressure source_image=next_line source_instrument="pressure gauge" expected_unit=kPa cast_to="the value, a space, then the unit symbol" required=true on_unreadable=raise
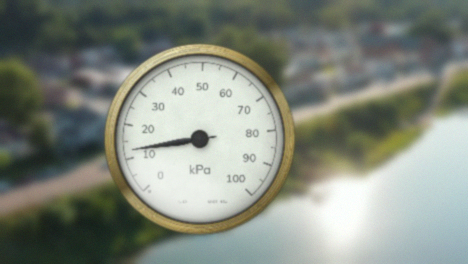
12.5 kPa
